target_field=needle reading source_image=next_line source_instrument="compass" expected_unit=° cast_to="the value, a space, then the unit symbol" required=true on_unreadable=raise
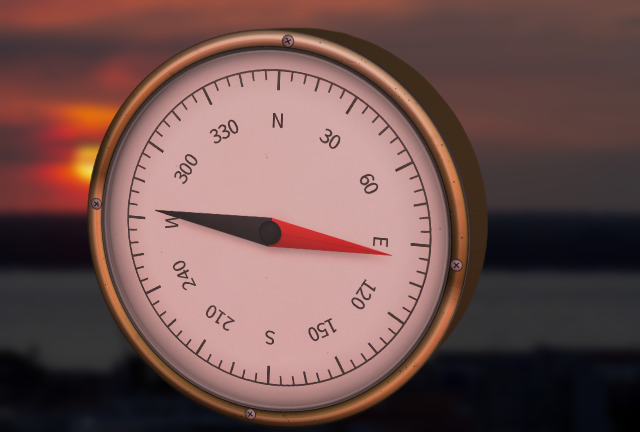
95 °
